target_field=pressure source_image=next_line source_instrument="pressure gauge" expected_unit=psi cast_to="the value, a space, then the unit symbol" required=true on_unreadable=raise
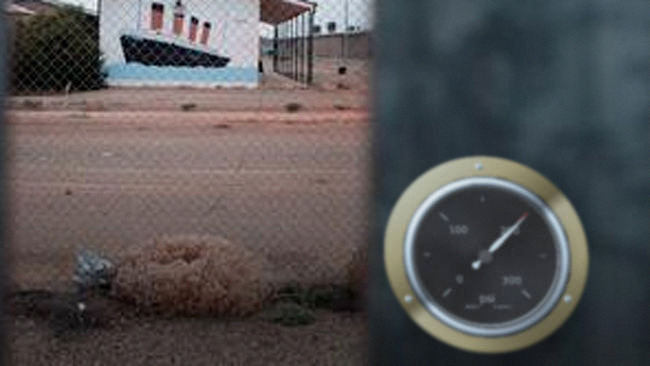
200 psi
